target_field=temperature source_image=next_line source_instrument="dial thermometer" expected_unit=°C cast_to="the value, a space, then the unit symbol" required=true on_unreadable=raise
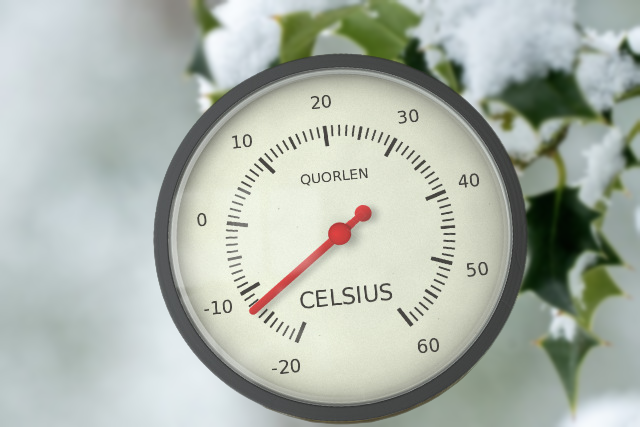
-13 °C
